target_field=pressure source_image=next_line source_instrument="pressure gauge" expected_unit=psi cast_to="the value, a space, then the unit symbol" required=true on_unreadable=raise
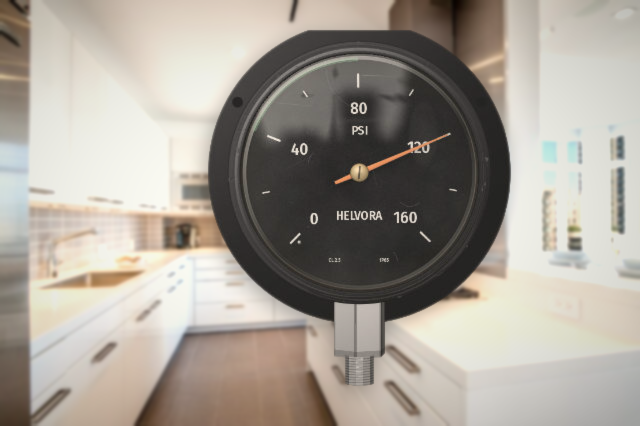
120 psi
